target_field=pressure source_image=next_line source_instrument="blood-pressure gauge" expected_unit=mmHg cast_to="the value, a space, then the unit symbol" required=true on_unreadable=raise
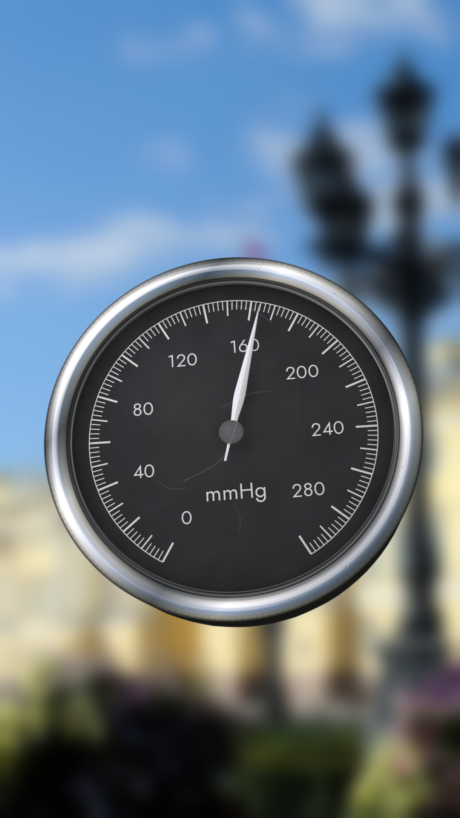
164 mmHg
